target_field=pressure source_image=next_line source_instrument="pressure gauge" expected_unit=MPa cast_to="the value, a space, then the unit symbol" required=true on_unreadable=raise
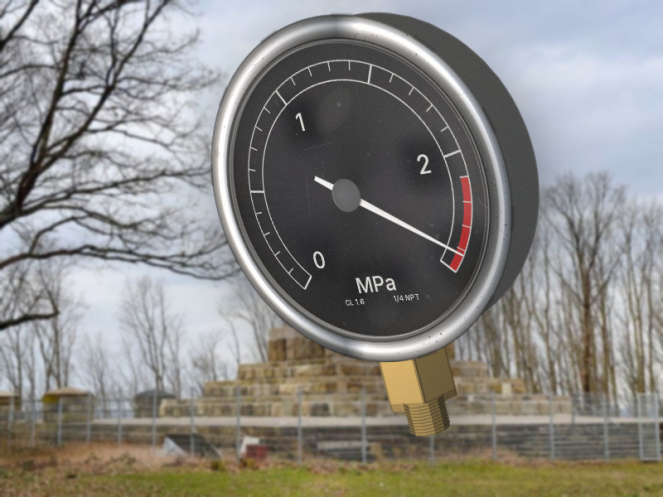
2.4 MPa
